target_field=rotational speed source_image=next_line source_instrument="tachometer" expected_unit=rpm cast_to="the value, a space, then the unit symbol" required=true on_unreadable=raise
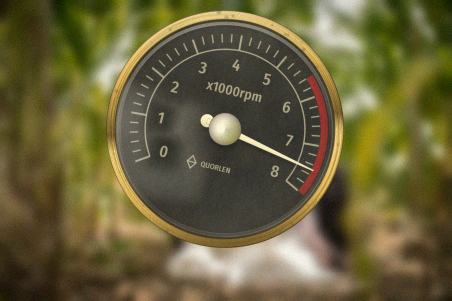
7500 rpm
